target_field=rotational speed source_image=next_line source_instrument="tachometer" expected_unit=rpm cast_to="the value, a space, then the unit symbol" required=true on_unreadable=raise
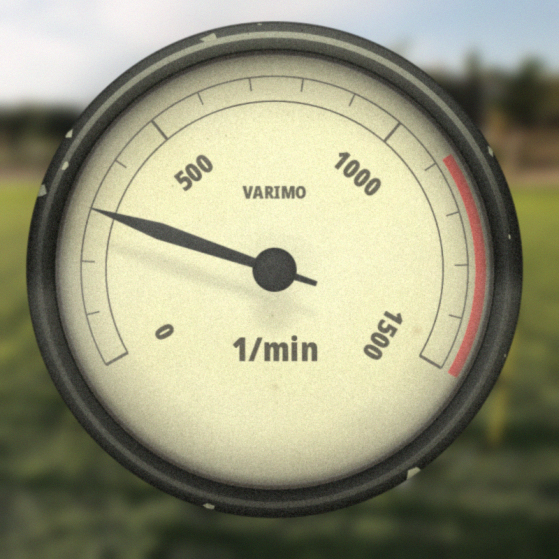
300 rpm
